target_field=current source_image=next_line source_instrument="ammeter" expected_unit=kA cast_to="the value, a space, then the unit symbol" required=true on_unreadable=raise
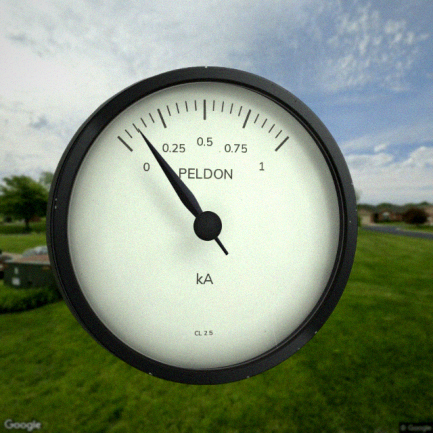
0.1 kA
